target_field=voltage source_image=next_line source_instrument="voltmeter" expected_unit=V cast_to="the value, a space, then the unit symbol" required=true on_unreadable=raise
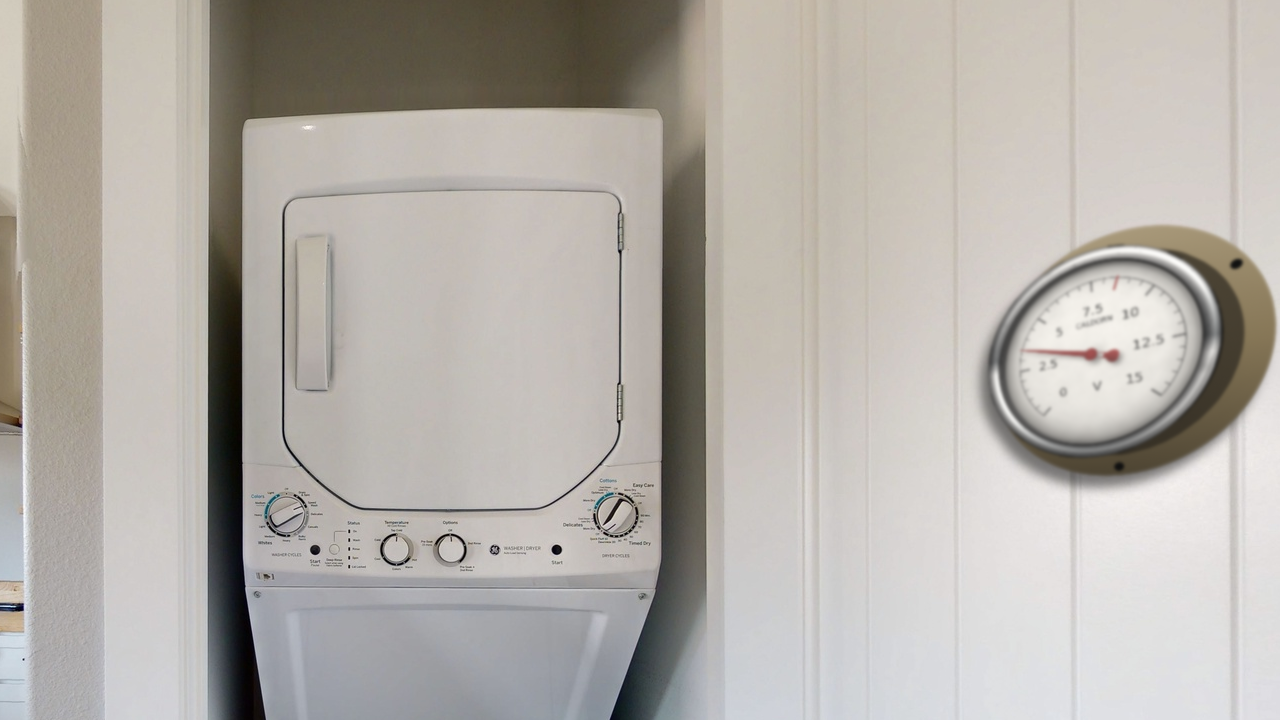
3.5 V
